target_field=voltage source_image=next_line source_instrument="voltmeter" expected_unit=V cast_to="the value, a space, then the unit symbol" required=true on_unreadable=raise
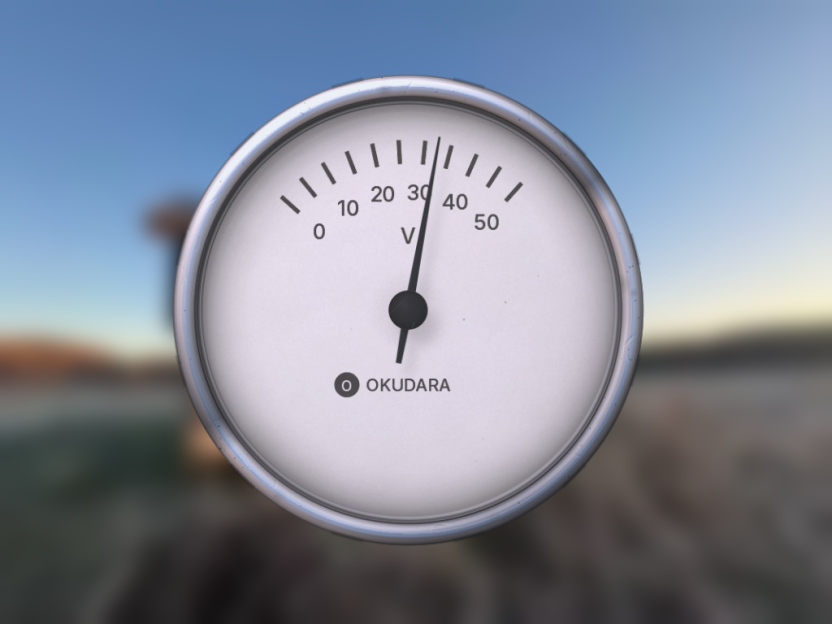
32.5 V
